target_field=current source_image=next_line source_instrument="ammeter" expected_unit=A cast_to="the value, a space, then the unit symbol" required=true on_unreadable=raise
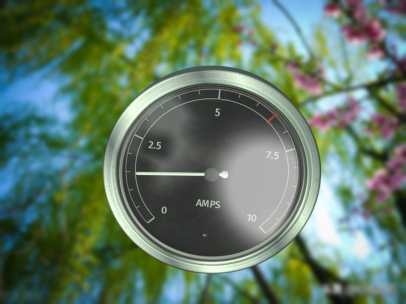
1.5 A
